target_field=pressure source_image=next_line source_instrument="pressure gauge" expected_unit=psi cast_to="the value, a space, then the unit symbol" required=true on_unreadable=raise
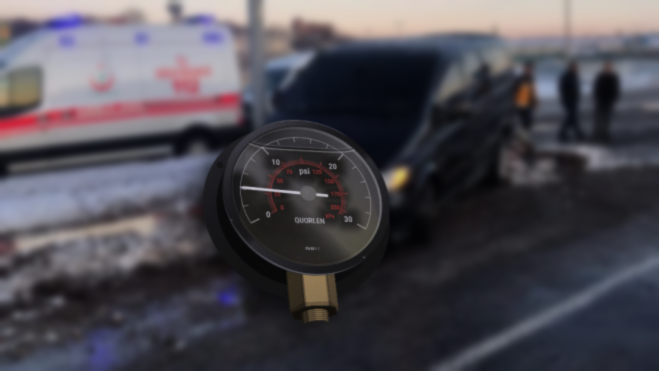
4 psi
